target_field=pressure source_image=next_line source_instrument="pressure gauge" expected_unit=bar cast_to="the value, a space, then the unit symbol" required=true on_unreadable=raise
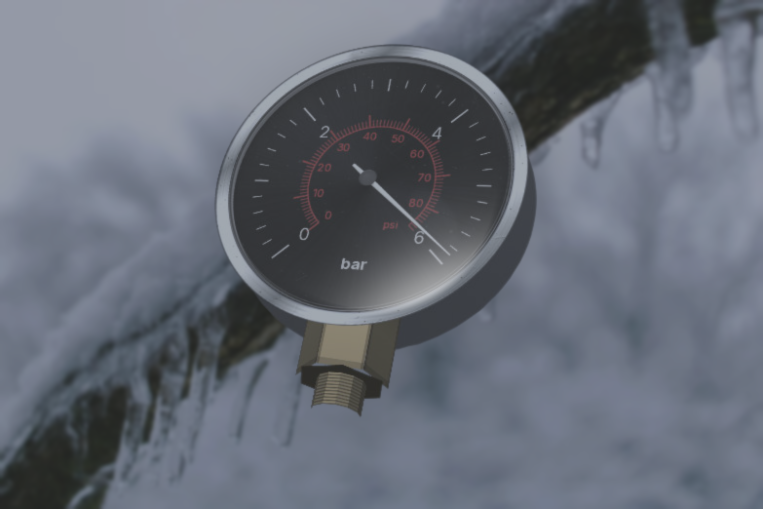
5.9 bar
